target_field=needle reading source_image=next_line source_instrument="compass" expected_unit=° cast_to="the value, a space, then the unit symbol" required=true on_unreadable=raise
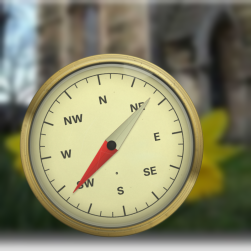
230 °
